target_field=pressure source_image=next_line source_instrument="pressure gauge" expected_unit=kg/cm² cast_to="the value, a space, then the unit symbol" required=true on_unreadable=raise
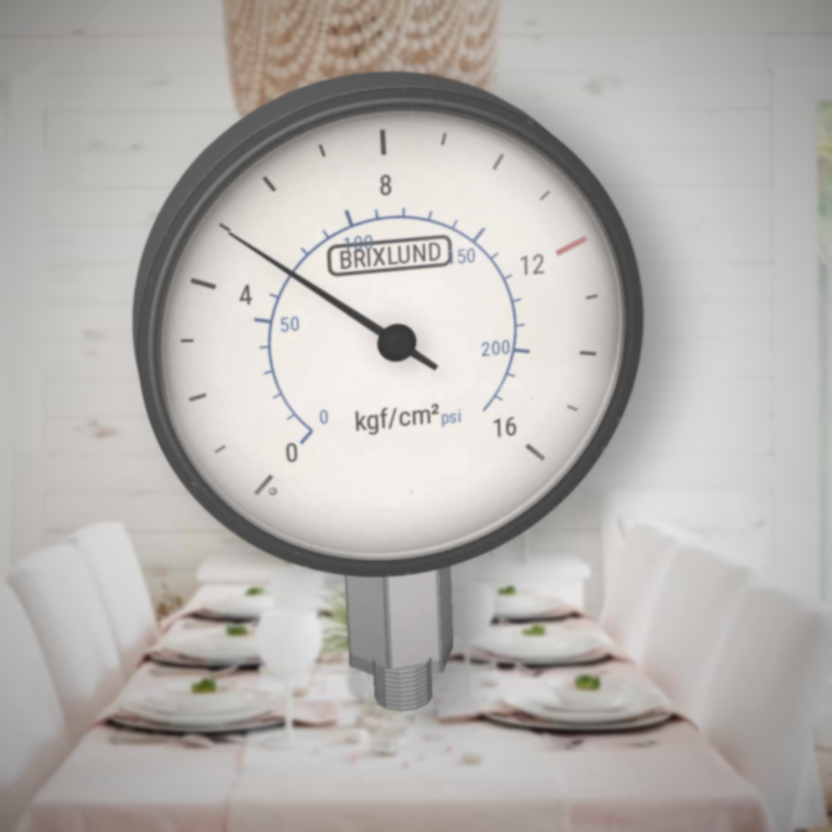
5 kg/cm²
